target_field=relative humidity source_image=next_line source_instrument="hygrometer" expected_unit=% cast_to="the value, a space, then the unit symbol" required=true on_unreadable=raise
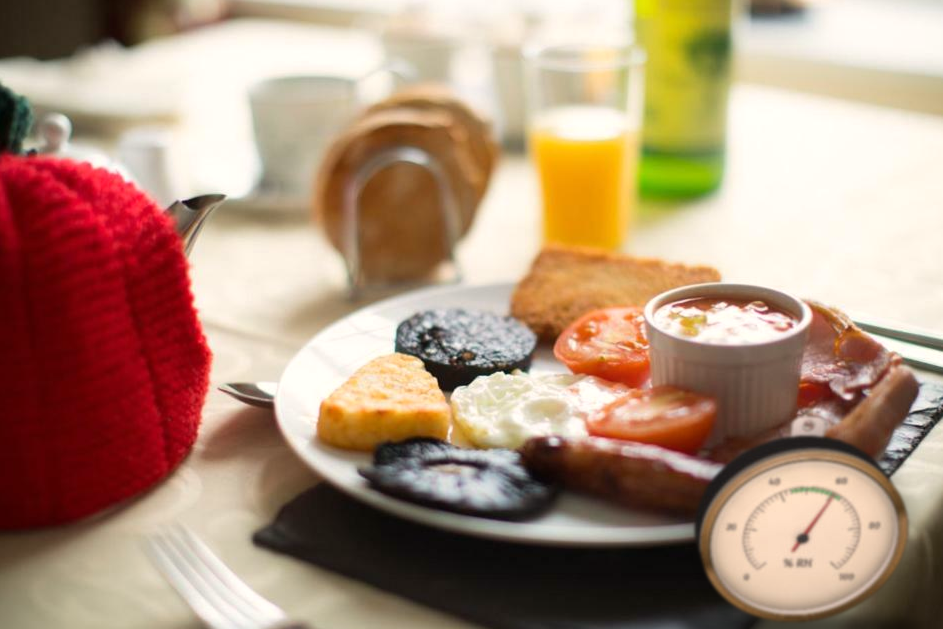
60 %
